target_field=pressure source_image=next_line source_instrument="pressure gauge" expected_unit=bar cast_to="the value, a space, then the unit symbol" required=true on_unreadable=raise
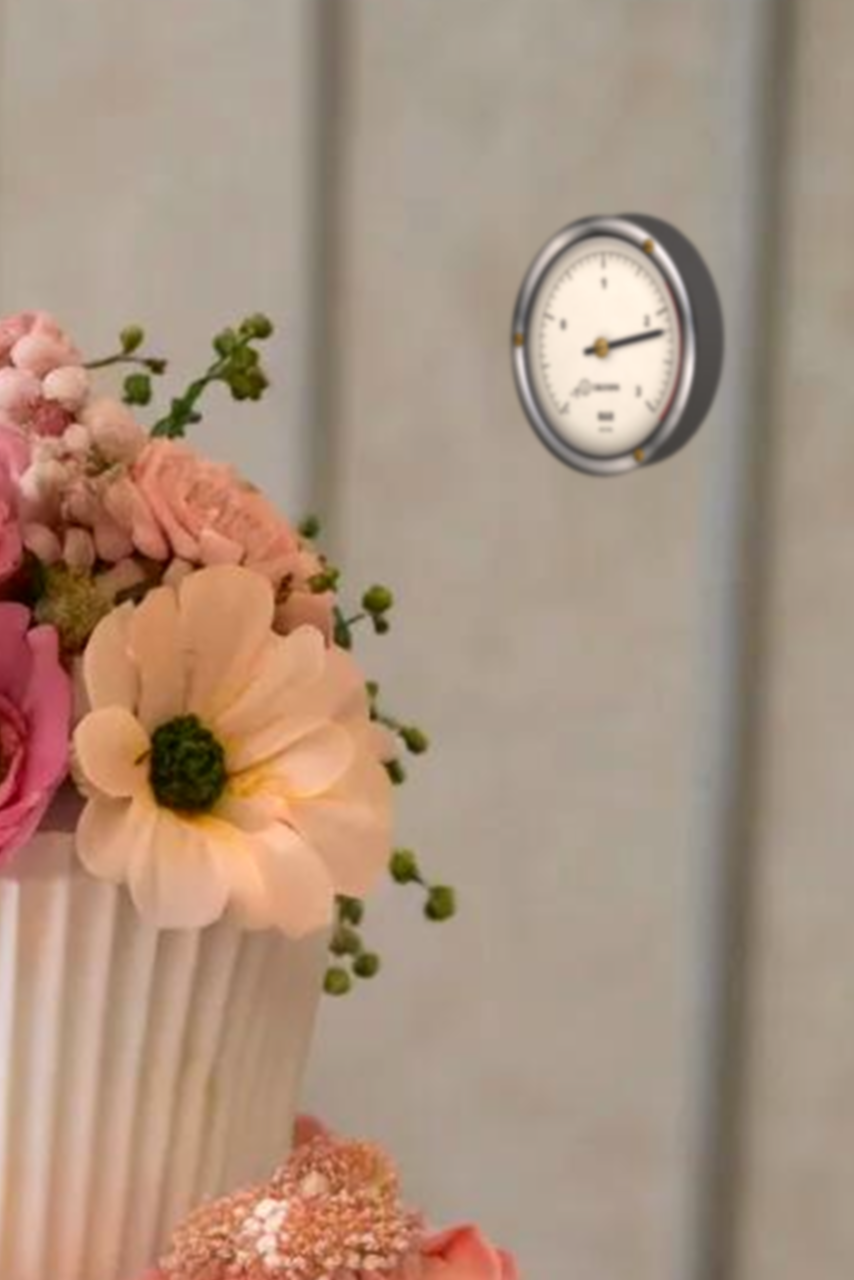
2.2 bar
